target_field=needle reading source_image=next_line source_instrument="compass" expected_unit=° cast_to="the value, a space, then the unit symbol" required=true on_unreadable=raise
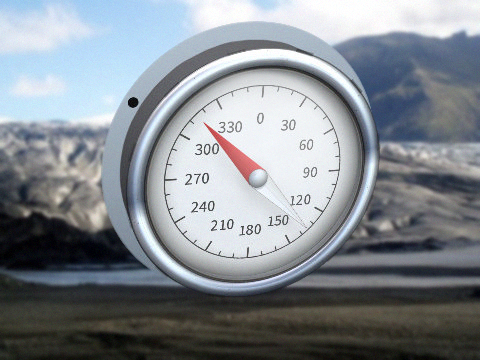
315 °
